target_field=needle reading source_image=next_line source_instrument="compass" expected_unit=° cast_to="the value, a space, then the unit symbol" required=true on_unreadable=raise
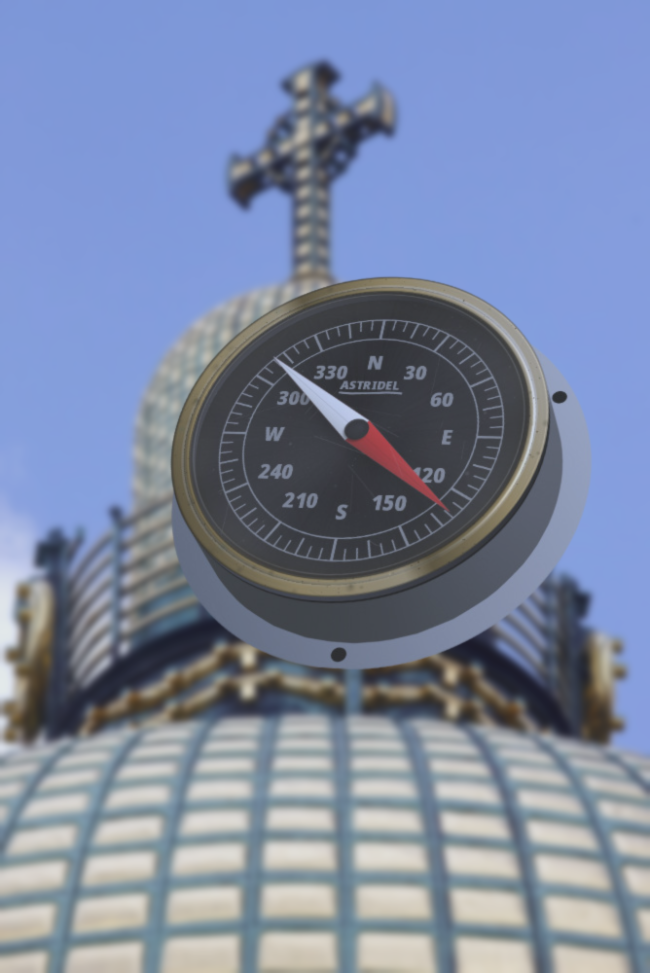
130 °
